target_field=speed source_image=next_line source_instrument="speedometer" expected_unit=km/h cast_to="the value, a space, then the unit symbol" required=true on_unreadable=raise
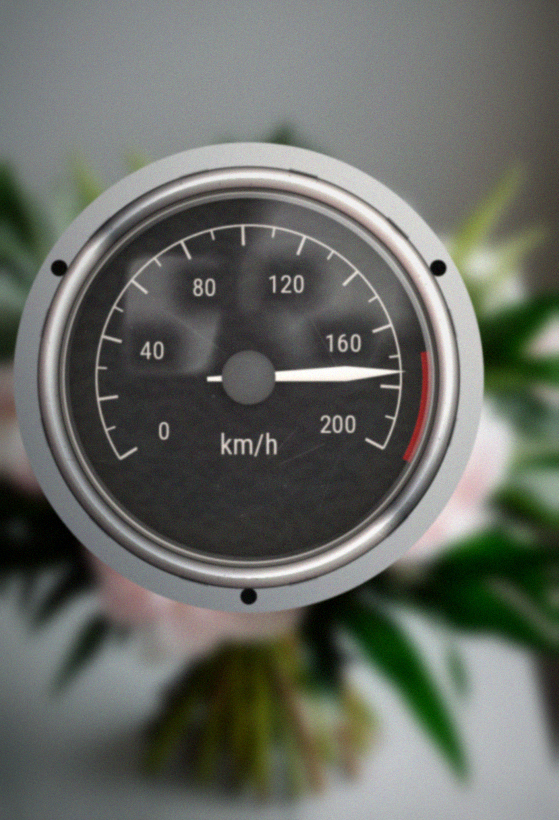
175 km/h
